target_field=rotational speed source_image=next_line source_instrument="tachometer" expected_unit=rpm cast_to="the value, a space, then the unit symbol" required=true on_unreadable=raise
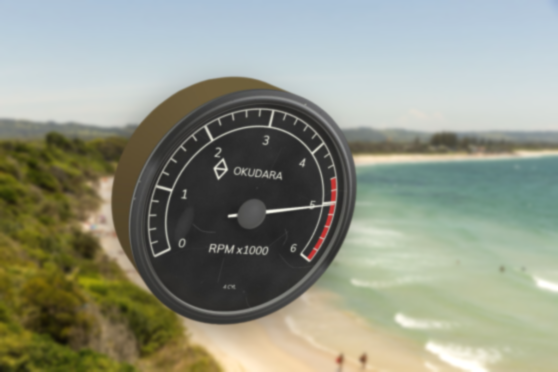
5000 rpm
